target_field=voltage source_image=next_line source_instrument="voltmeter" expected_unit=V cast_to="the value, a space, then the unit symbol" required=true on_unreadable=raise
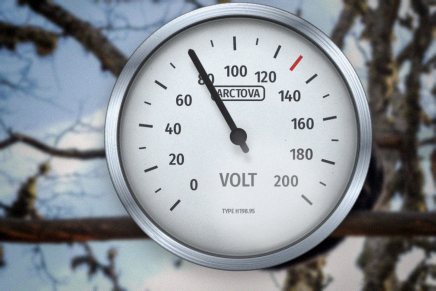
80 V
